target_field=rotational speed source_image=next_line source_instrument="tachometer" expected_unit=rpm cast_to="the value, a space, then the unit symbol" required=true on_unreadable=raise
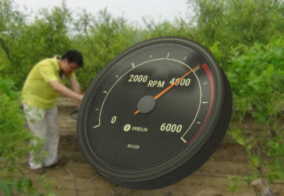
4000 rpm
